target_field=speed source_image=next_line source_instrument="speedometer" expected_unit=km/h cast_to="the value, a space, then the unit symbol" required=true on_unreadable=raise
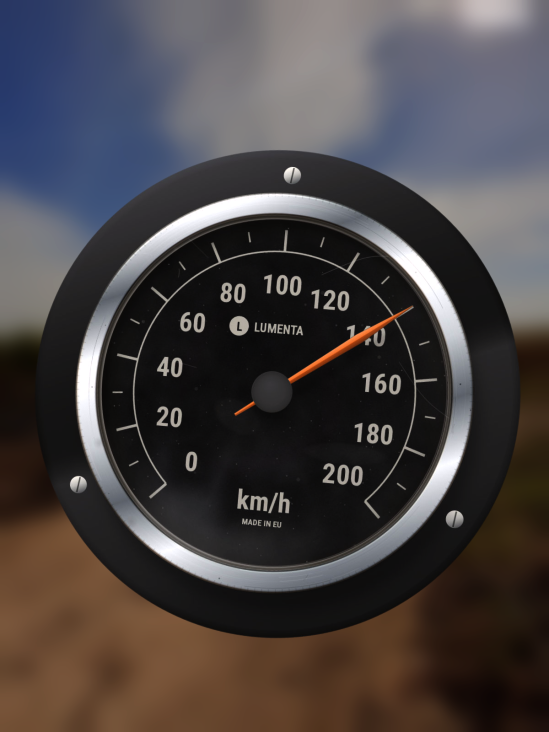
140 km/h
